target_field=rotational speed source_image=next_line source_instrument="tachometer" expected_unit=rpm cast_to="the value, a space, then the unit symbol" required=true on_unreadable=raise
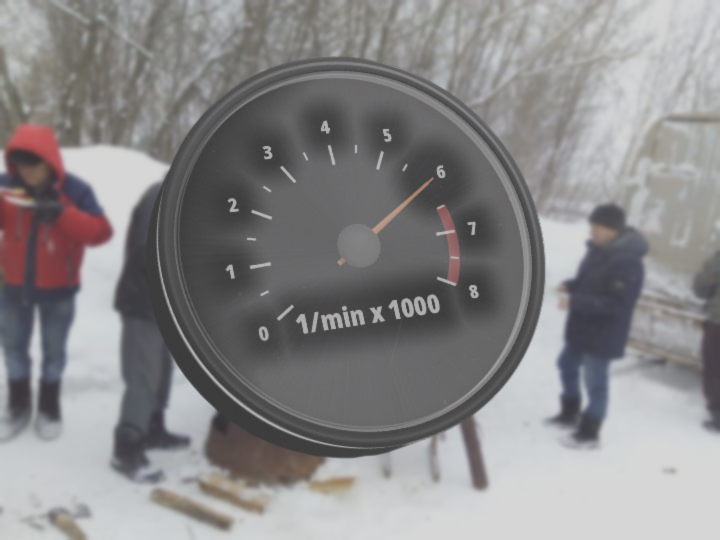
6000 rpm
